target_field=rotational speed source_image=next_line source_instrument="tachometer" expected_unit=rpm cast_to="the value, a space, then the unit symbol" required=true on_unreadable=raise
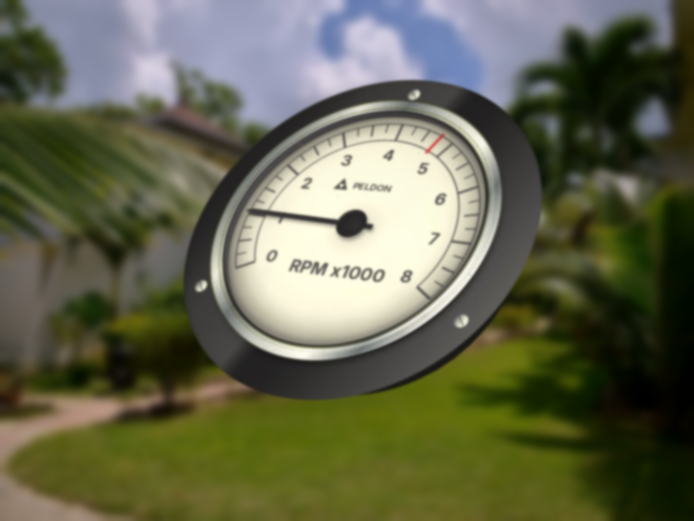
1000 rpm
